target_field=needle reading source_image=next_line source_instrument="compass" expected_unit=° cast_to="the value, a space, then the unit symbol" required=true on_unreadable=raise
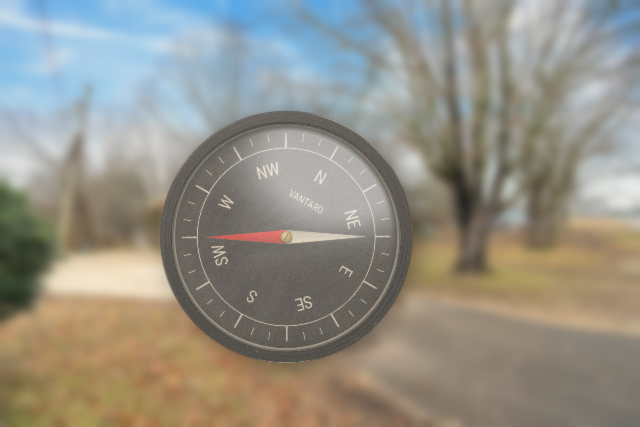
240 °
